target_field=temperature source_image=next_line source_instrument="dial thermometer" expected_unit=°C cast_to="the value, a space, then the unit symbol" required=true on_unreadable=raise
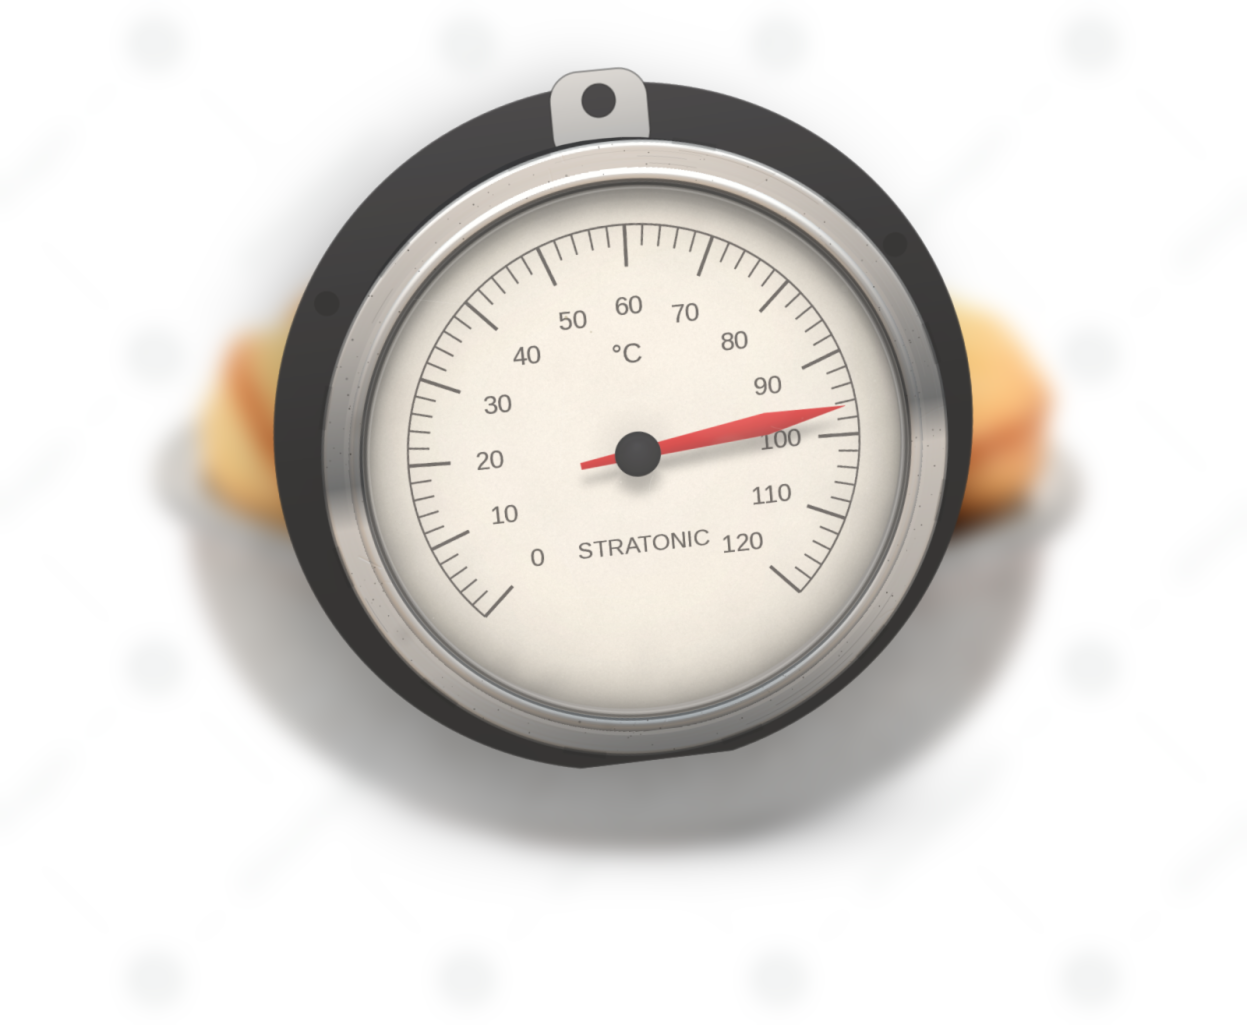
96 °C
